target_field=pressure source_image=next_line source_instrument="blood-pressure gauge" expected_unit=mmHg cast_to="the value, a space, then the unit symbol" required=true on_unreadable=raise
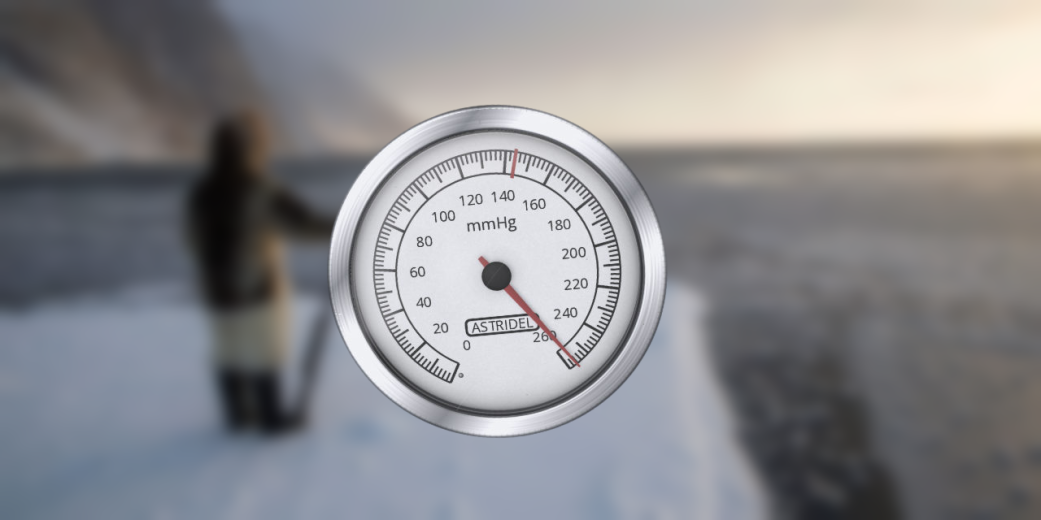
256 mmHg
